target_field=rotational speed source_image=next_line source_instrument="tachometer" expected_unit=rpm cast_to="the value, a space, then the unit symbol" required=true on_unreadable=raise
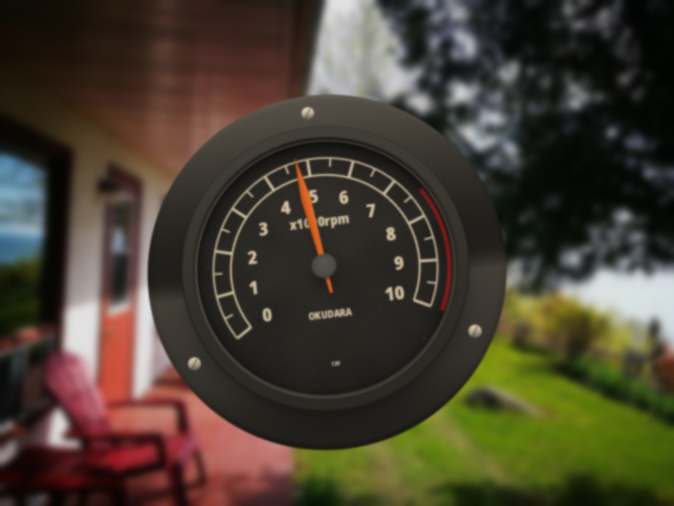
4750 rpm
